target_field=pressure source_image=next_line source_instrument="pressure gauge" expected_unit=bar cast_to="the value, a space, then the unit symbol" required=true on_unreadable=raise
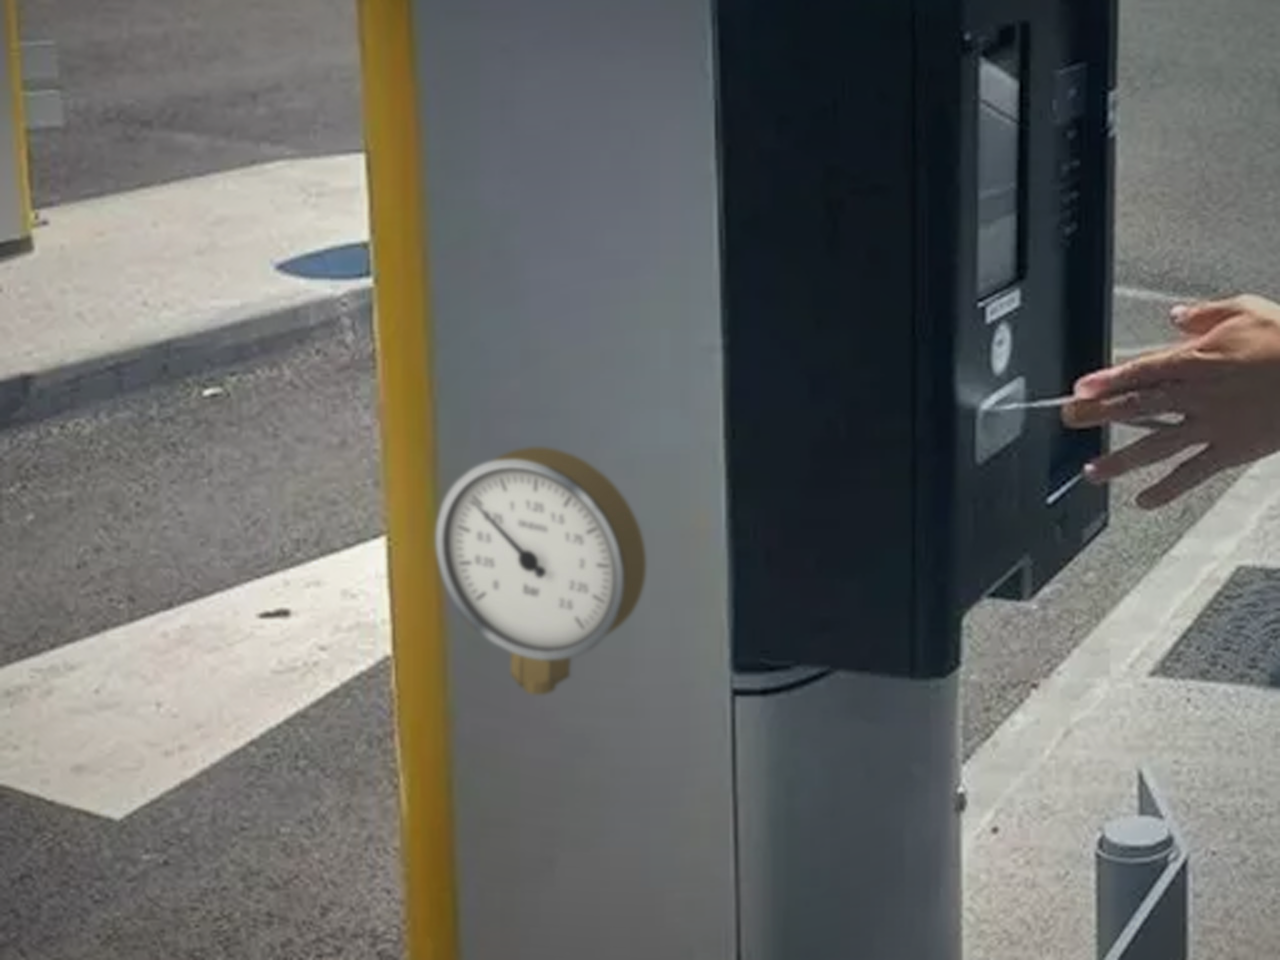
0.75 bar
